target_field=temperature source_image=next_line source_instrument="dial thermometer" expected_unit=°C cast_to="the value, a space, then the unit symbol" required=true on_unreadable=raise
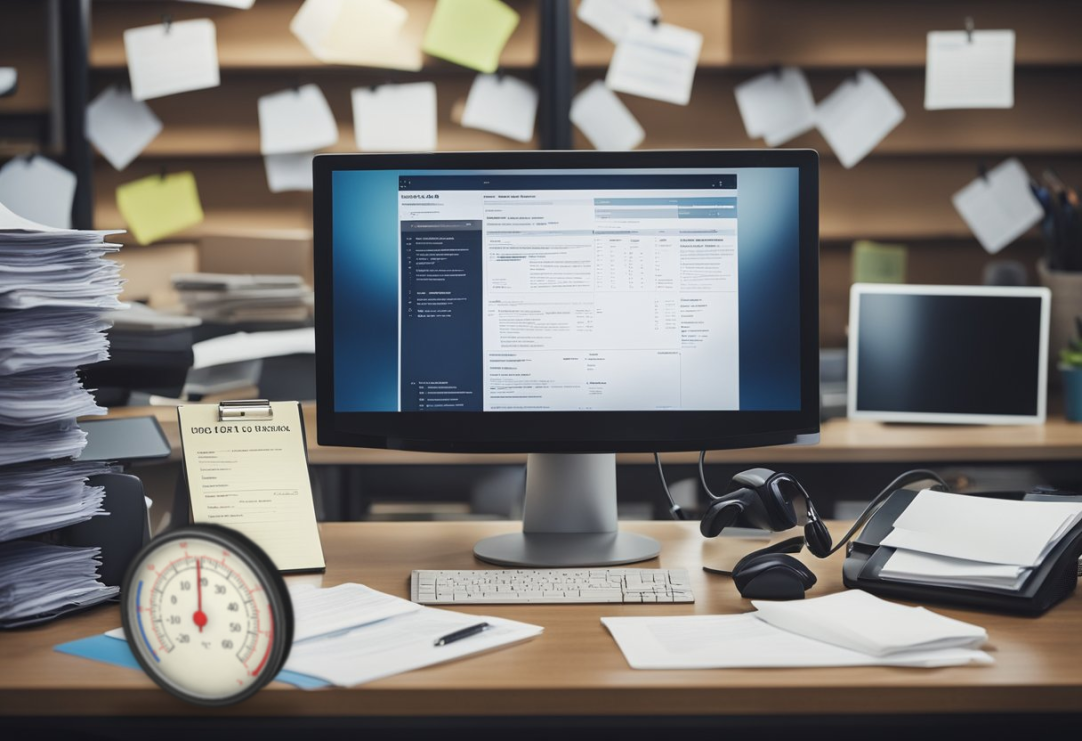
20 °C
